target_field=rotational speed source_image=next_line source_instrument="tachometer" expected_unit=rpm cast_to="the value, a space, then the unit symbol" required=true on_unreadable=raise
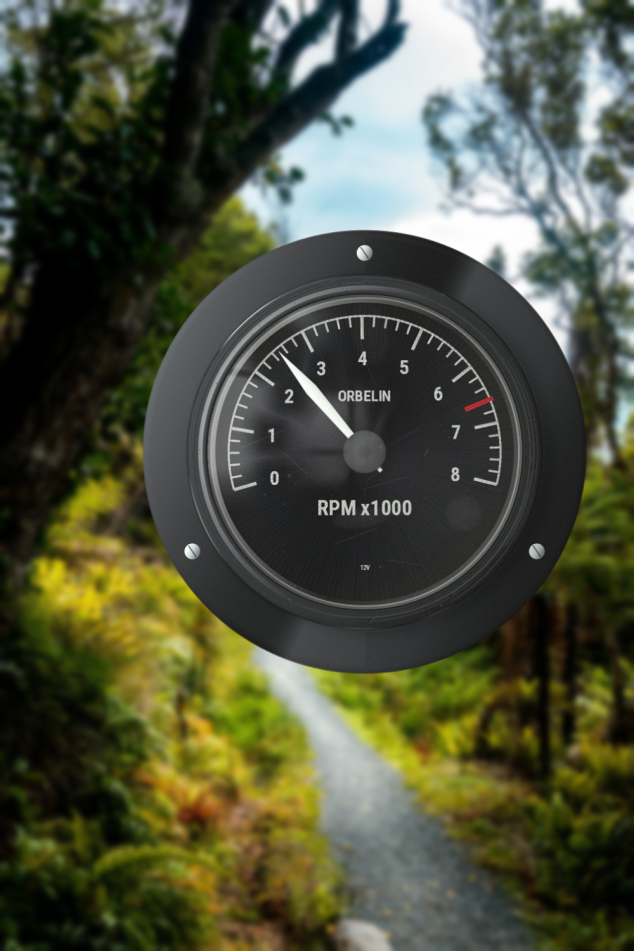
2500 rpm
